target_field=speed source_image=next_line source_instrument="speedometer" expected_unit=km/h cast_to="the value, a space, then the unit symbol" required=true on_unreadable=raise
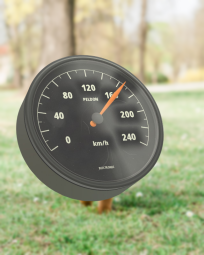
165 km/h
